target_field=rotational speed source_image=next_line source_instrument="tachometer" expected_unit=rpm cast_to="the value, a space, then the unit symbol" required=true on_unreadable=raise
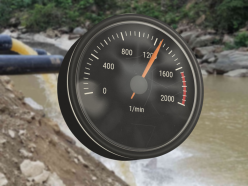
1250 rpm
